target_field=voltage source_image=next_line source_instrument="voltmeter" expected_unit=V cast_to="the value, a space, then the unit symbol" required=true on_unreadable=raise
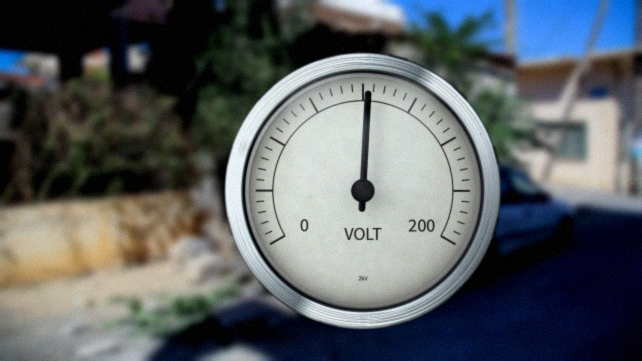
102.5 V
